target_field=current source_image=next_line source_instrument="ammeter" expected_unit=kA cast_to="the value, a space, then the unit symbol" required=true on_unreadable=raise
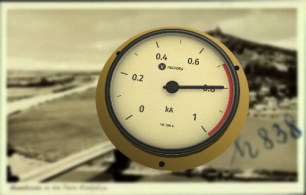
0.8 kA
